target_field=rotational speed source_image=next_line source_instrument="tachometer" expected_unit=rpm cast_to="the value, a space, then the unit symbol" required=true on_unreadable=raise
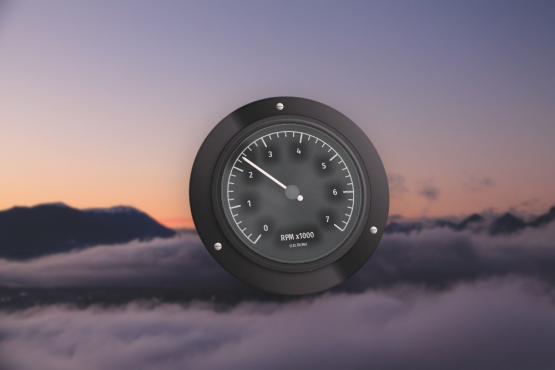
2300 rpm
